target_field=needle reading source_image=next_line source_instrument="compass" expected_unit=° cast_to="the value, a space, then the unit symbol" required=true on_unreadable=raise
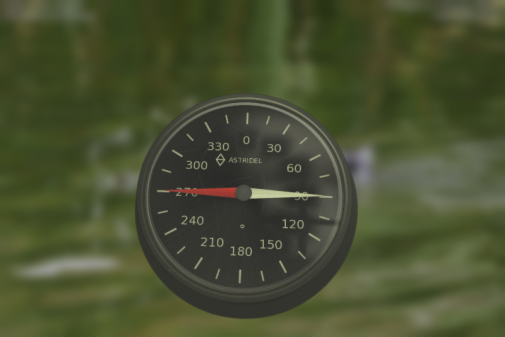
270 °
